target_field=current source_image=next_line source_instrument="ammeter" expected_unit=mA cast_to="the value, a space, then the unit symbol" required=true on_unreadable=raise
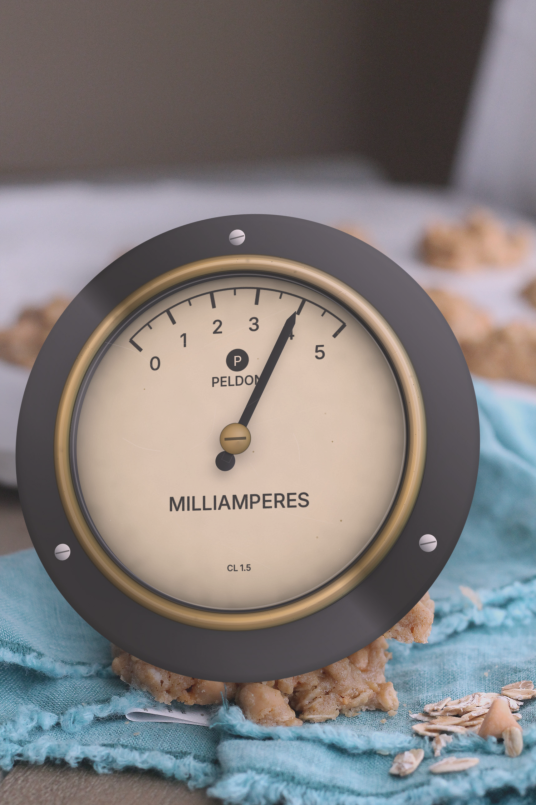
4 mA
